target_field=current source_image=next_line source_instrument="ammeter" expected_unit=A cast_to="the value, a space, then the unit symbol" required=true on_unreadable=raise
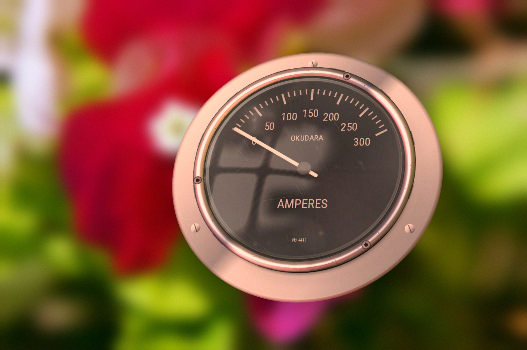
0 A
